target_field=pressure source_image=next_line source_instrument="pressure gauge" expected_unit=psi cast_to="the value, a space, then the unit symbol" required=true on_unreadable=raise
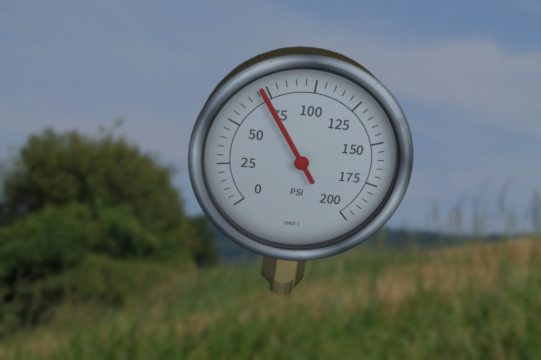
72.5 psi
